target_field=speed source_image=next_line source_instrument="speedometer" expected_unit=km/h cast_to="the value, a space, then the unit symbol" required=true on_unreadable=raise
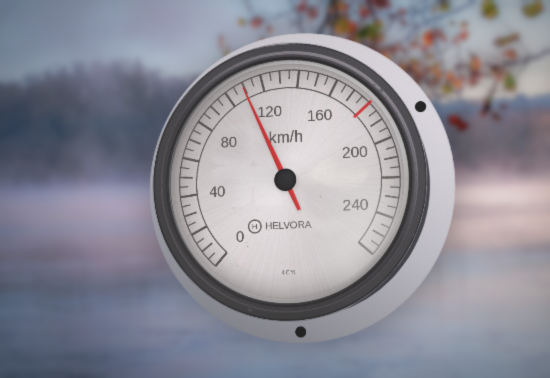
110 km/h
